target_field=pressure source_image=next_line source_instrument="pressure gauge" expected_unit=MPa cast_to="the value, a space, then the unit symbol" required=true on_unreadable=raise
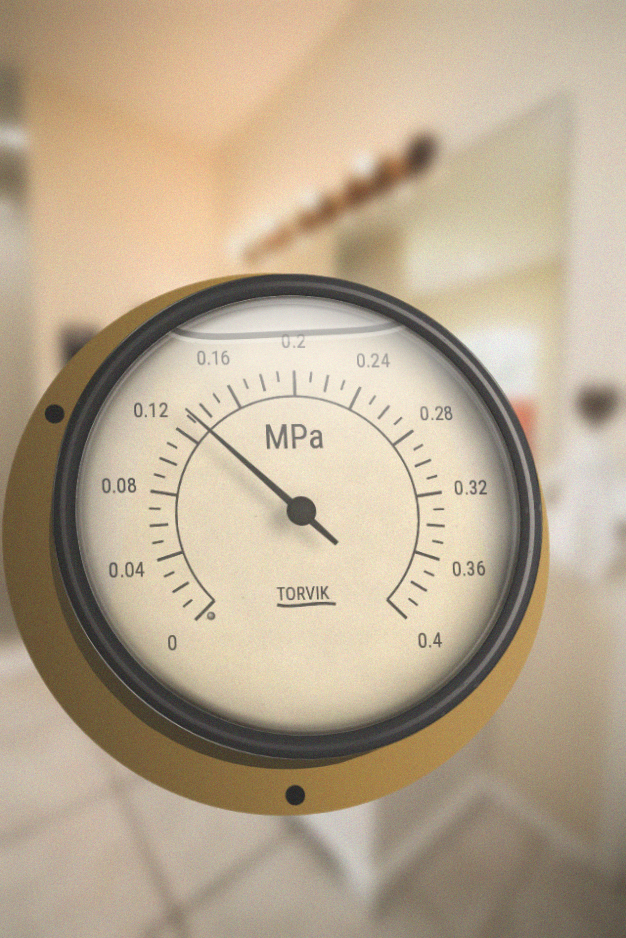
0.13 MPa
